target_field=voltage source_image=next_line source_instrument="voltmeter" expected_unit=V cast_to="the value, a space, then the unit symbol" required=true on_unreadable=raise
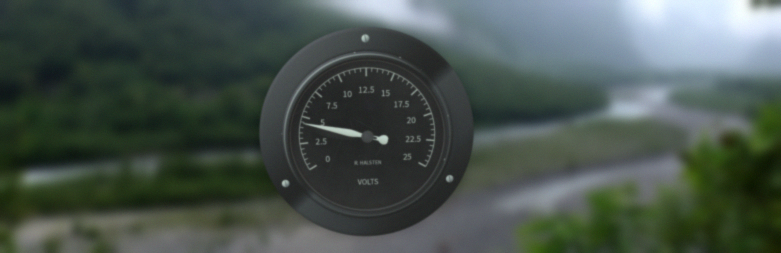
4.5 V
